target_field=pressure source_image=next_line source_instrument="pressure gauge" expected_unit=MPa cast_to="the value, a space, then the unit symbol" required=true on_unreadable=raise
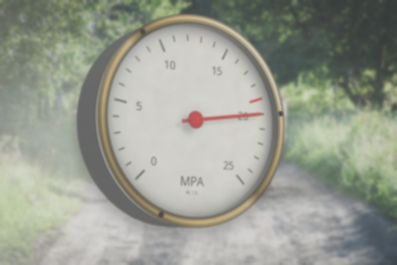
20 MPa
